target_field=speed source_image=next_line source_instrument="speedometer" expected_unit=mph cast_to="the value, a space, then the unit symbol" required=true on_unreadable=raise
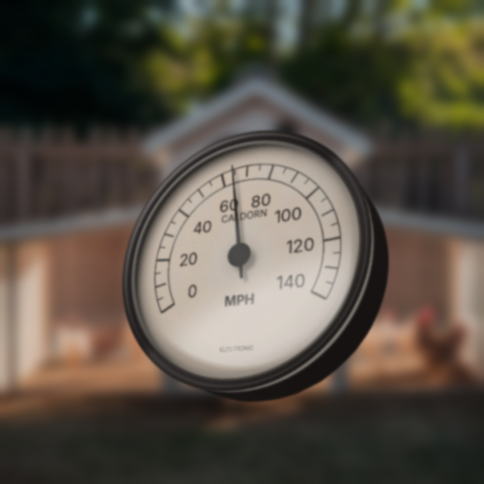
65 mph
